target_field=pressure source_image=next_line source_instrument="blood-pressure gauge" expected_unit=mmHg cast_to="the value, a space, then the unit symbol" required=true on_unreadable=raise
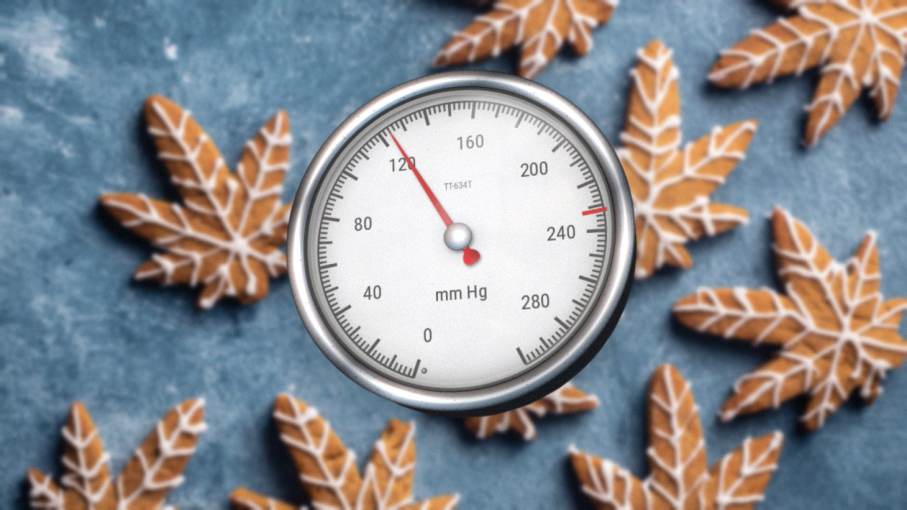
124 mmHg
